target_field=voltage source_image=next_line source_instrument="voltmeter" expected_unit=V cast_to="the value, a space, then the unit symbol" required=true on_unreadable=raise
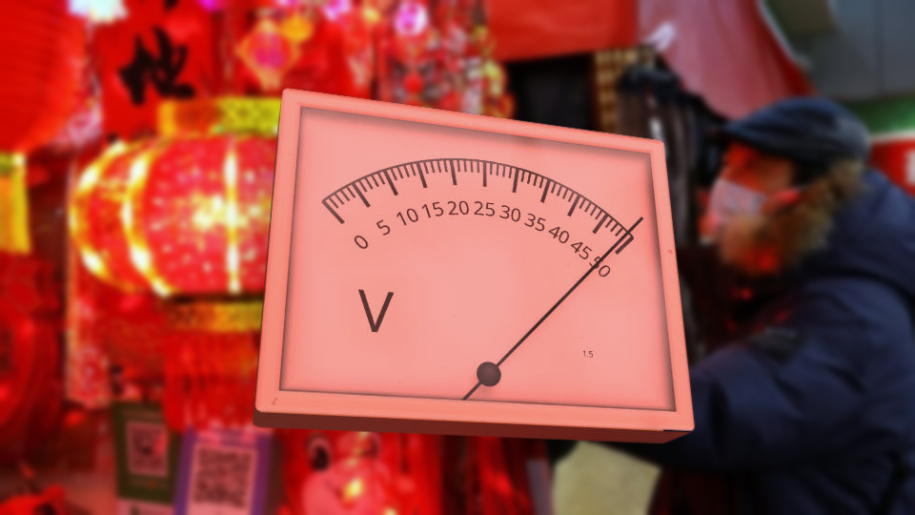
49 V
